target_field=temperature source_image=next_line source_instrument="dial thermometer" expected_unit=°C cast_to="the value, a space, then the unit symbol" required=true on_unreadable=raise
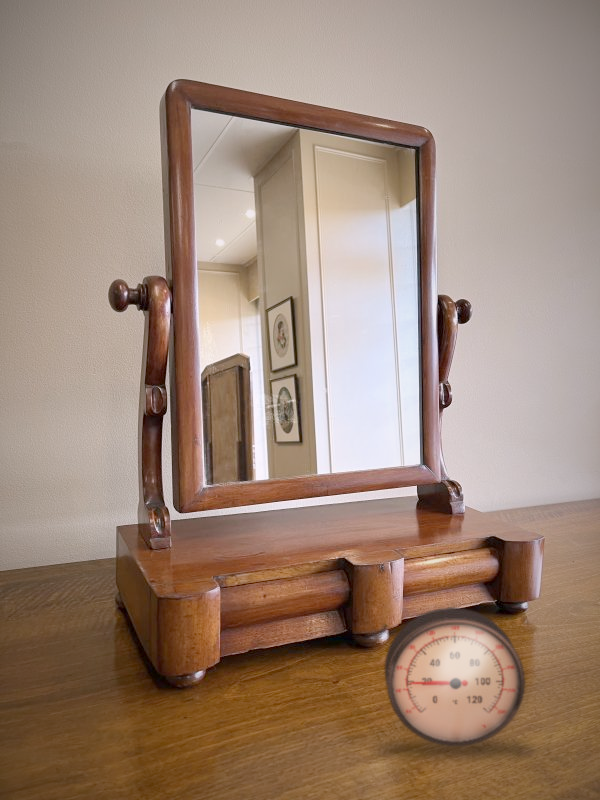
20 °C
